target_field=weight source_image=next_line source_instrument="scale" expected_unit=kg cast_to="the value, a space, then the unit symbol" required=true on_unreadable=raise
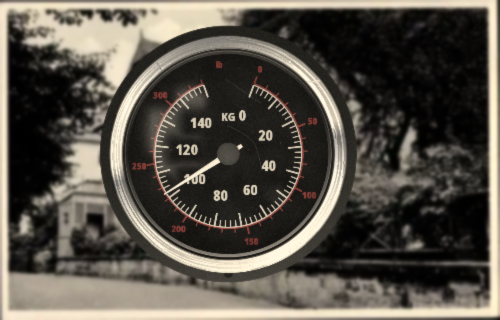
102 kg
